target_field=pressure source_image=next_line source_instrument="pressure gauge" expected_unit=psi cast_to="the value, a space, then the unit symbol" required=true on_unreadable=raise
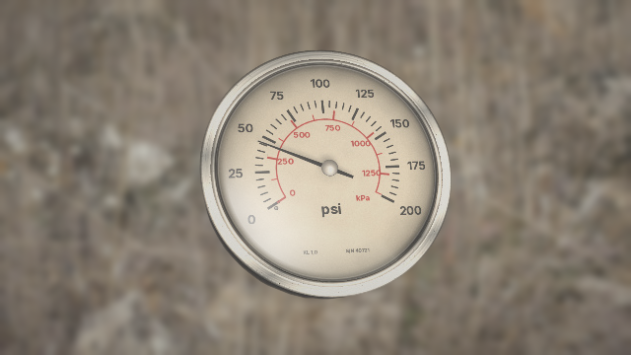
45 psi
